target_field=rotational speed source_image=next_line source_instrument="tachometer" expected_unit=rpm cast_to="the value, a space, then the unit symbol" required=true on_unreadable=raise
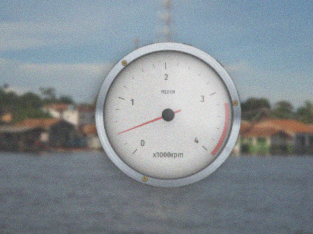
400 rpm
